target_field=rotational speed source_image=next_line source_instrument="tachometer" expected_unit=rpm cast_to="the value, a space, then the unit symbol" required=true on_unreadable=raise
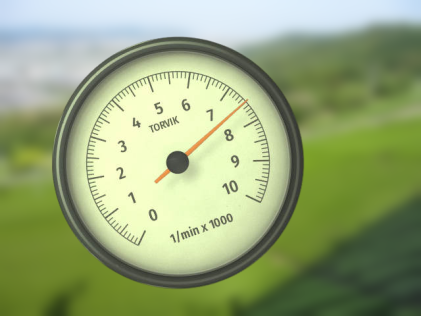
7500 rpm
